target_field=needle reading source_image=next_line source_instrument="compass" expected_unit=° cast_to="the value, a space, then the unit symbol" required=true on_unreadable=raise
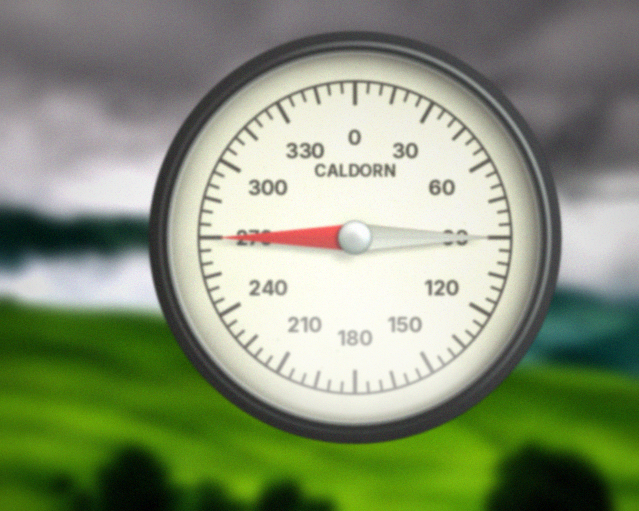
270 °
